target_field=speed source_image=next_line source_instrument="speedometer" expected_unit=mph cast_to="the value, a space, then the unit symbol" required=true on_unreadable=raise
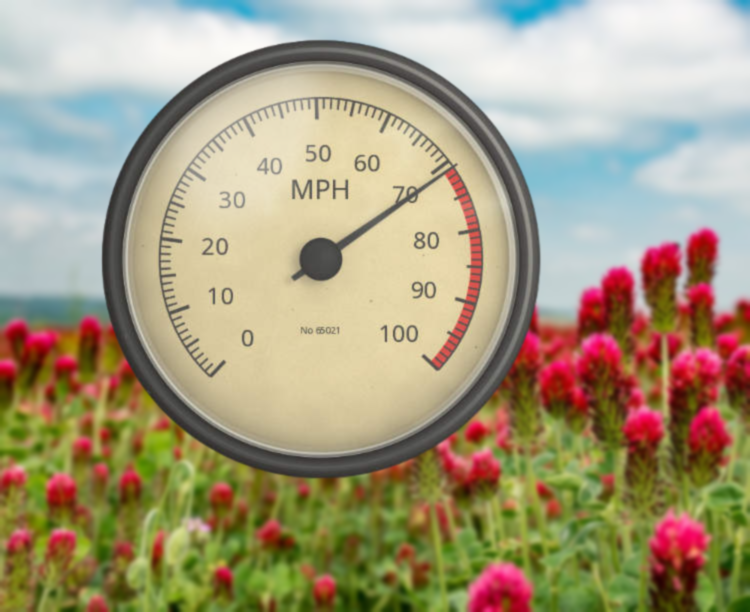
71 mph
